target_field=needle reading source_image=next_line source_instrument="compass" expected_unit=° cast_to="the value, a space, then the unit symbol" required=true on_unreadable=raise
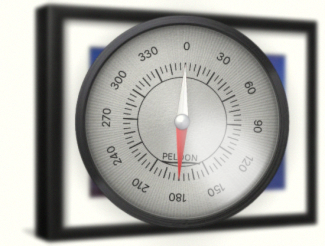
180 °
